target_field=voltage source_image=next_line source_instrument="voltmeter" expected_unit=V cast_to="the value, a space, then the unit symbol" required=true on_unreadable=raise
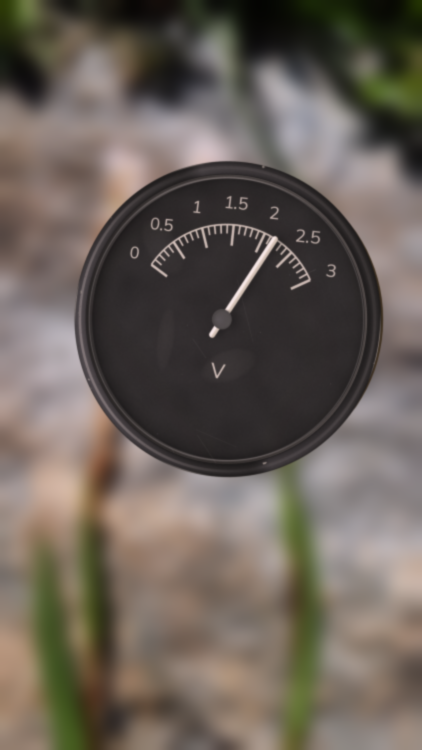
2.2 V
